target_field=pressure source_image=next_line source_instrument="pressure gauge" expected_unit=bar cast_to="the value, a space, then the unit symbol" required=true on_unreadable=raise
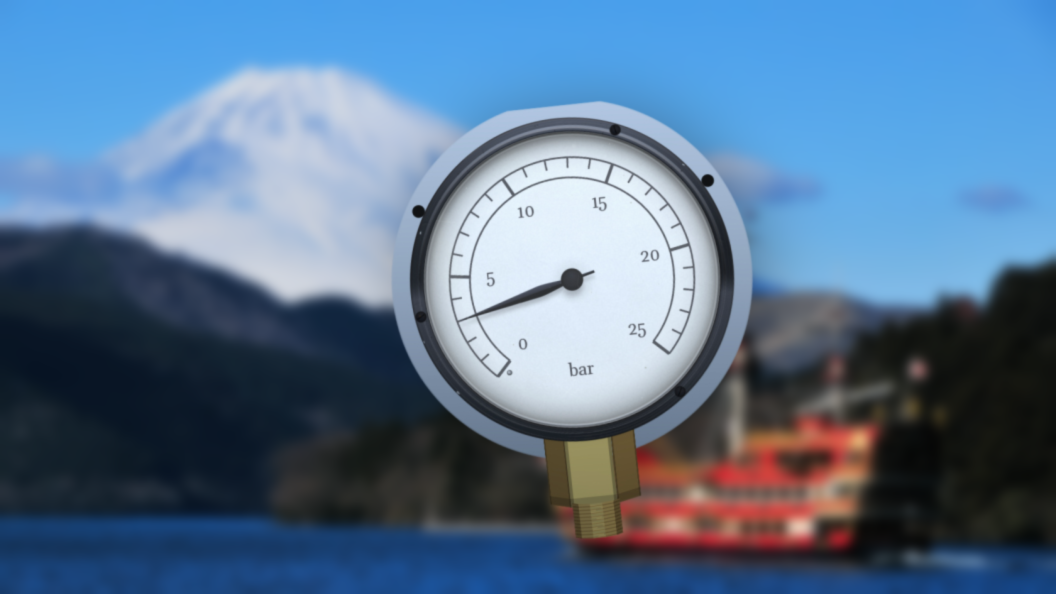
3 bar
